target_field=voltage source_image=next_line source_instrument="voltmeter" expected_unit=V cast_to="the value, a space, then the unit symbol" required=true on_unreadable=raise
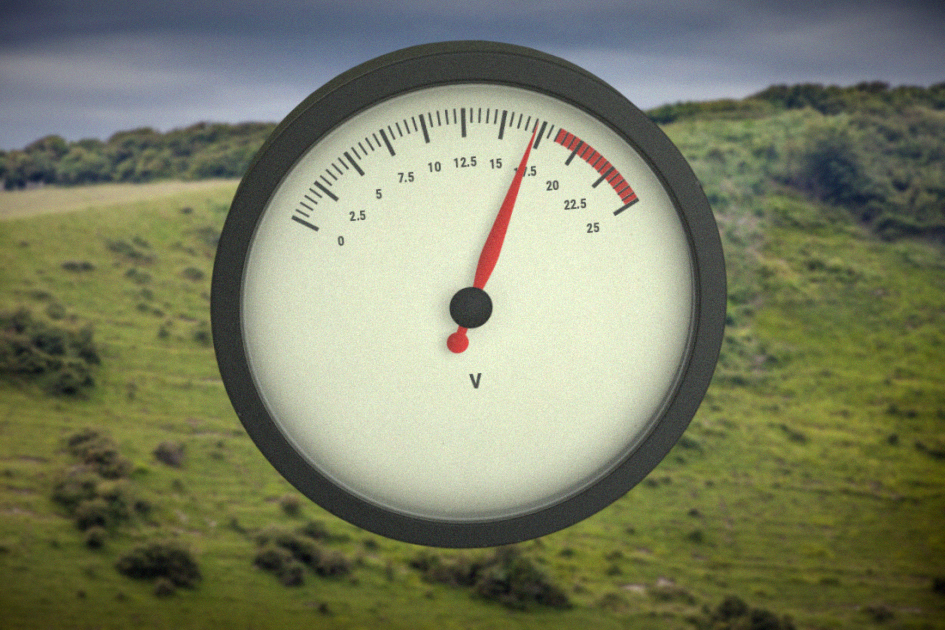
17 V
